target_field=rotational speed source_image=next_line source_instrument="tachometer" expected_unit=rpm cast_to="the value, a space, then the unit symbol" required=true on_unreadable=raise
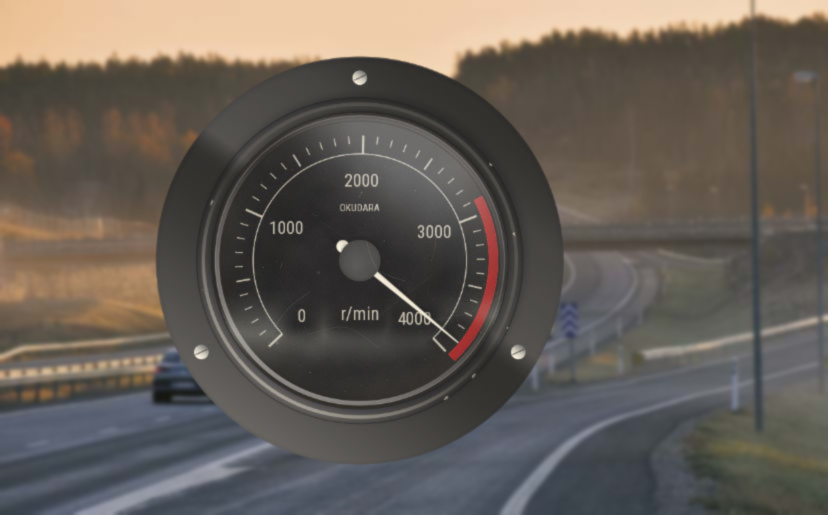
3900 rpm
